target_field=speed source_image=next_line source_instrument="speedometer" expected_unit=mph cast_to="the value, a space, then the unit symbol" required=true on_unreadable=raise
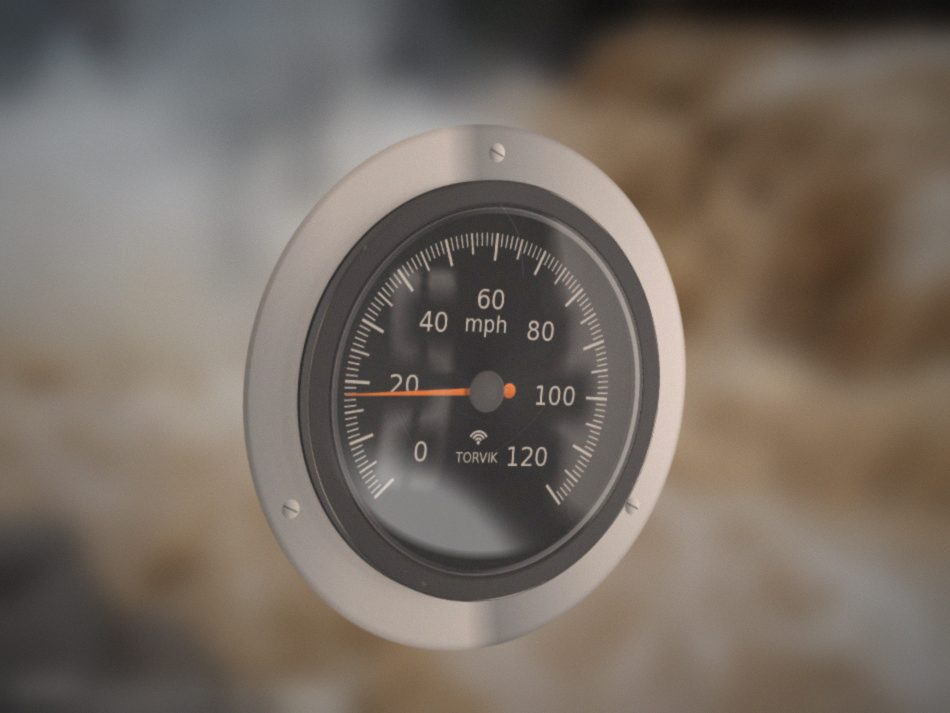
18 mph
